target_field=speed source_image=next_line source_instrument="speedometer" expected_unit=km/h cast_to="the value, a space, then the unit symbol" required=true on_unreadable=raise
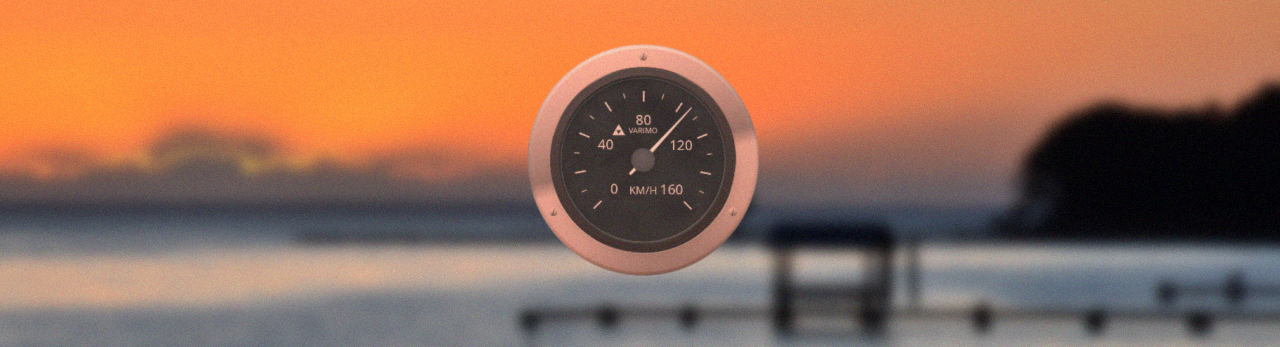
105 km/h
